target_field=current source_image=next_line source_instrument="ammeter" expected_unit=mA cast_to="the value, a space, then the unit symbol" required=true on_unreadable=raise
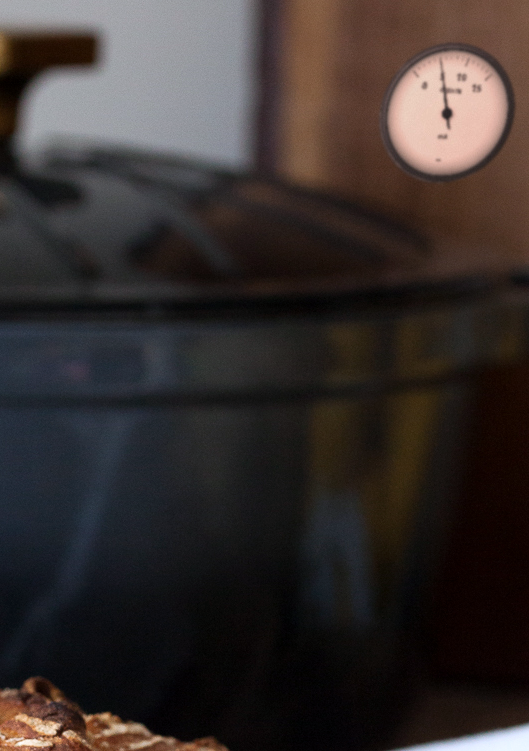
5 mA
